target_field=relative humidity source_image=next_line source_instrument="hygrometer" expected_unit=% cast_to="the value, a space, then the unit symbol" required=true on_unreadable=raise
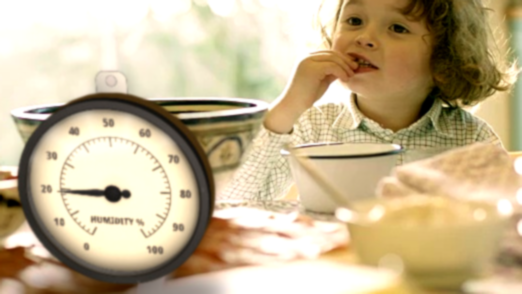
20 %
